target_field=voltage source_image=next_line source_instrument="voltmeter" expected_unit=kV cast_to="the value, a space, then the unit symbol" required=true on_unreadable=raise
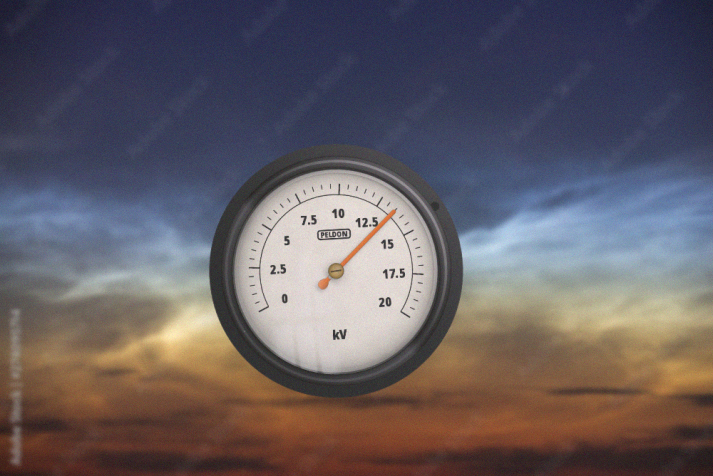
13.5 kV
